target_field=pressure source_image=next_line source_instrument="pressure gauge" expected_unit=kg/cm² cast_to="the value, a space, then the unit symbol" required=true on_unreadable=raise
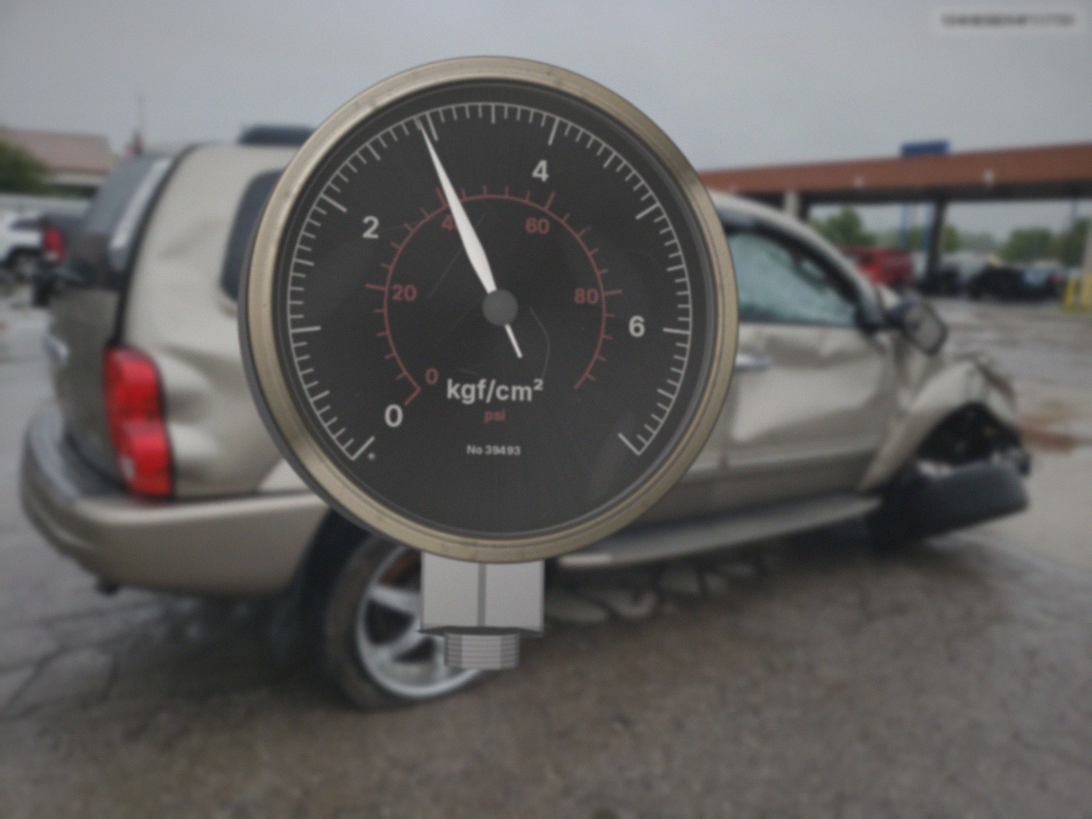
2.9 kg/cm²
